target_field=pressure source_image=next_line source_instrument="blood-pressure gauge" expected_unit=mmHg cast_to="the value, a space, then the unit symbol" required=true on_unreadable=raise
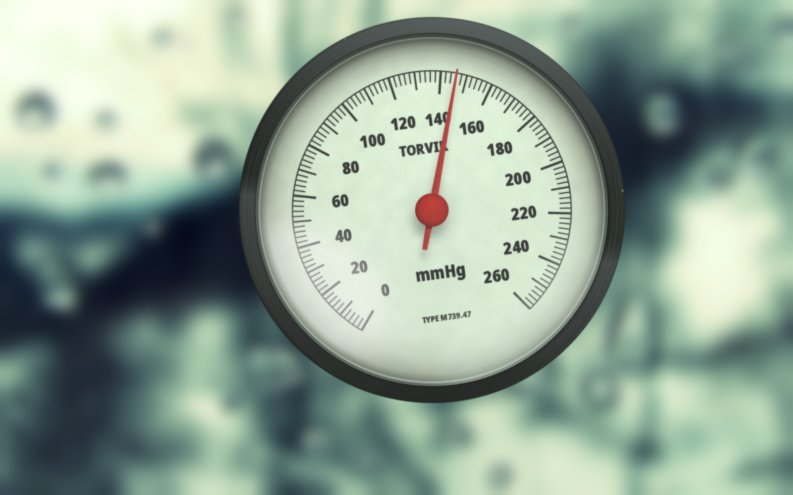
146 mmHg
